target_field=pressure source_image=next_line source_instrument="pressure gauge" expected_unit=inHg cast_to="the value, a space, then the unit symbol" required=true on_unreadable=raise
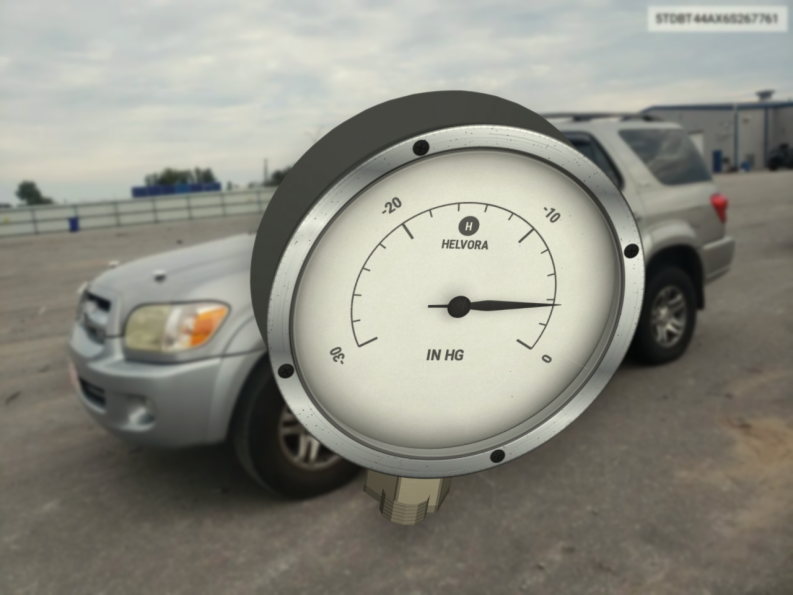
-4 inHg
